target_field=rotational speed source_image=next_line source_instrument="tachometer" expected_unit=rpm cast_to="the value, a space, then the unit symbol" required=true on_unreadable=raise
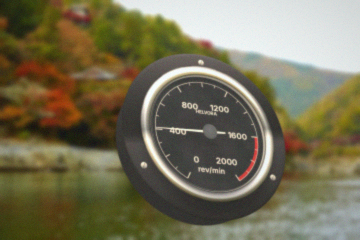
400 rpm
